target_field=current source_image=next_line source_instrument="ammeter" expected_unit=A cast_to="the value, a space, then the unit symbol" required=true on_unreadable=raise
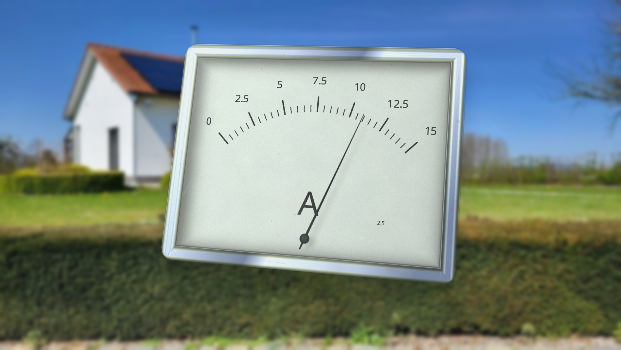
11 A
